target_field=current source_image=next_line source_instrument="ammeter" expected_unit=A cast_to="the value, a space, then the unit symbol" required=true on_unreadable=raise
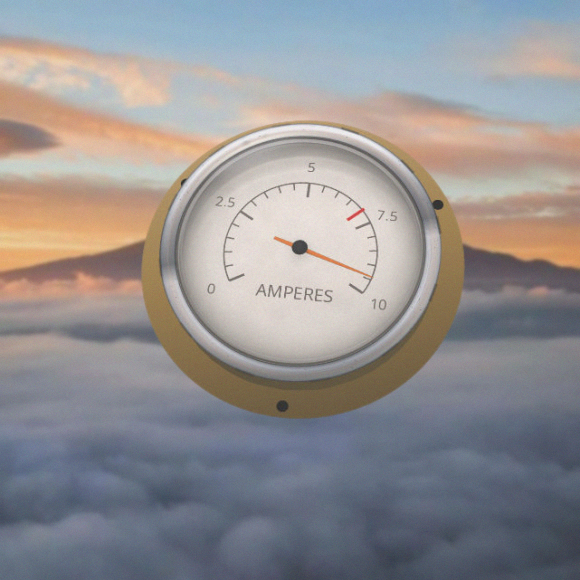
9.5 A
